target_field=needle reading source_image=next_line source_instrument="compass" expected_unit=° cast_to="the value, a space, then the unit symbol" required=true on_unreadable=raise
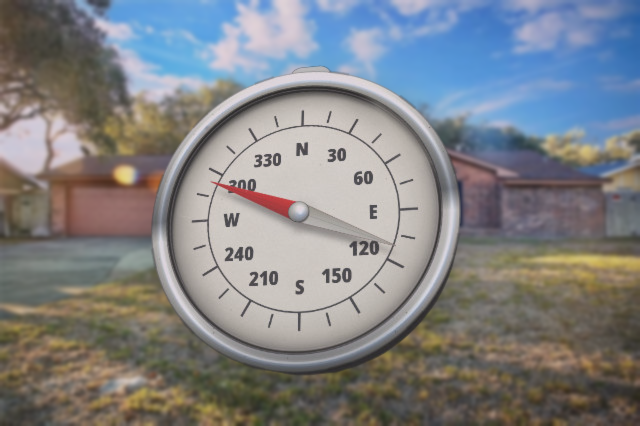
292.5 °
